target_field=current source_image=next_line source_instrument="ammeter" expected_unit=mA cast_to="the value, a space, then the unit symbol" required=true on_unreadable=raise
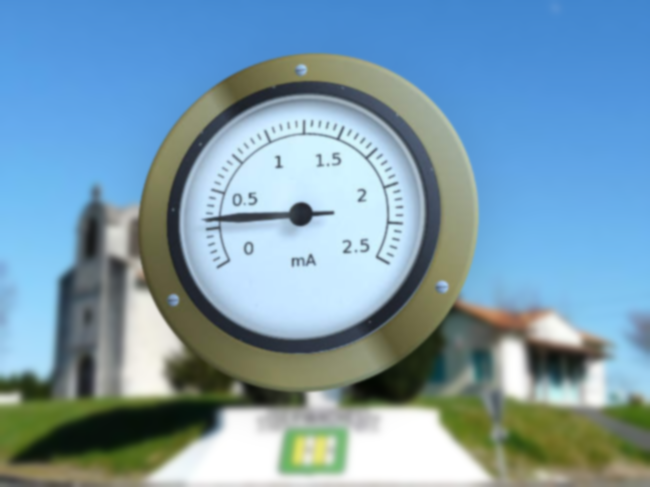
0.3 mA
